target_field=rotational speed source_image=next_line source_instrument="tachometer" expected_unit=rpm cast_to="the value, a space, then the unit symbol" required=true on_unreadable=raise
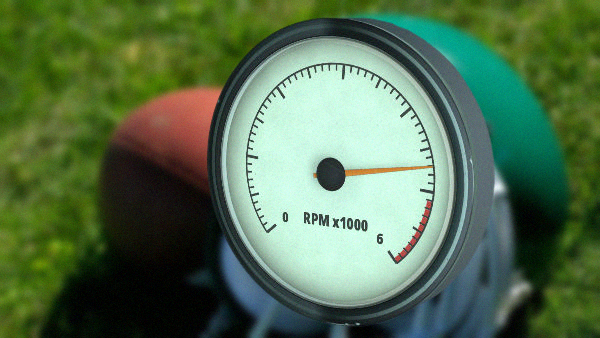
4700 rpm
